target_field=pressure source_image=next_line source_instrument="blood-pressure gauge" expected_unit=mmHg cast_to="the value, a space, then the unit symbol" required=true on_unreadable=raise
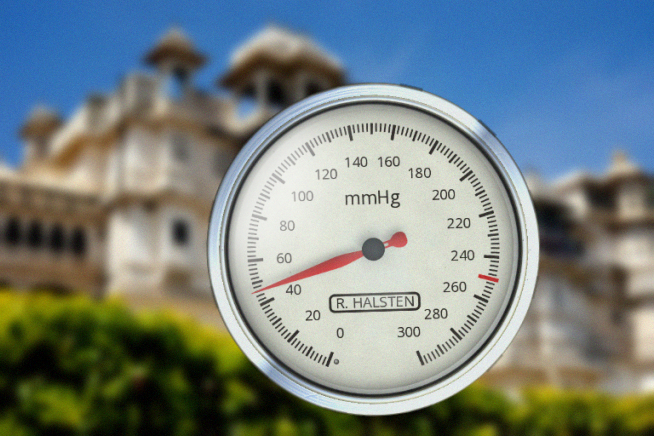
46 mmHg
